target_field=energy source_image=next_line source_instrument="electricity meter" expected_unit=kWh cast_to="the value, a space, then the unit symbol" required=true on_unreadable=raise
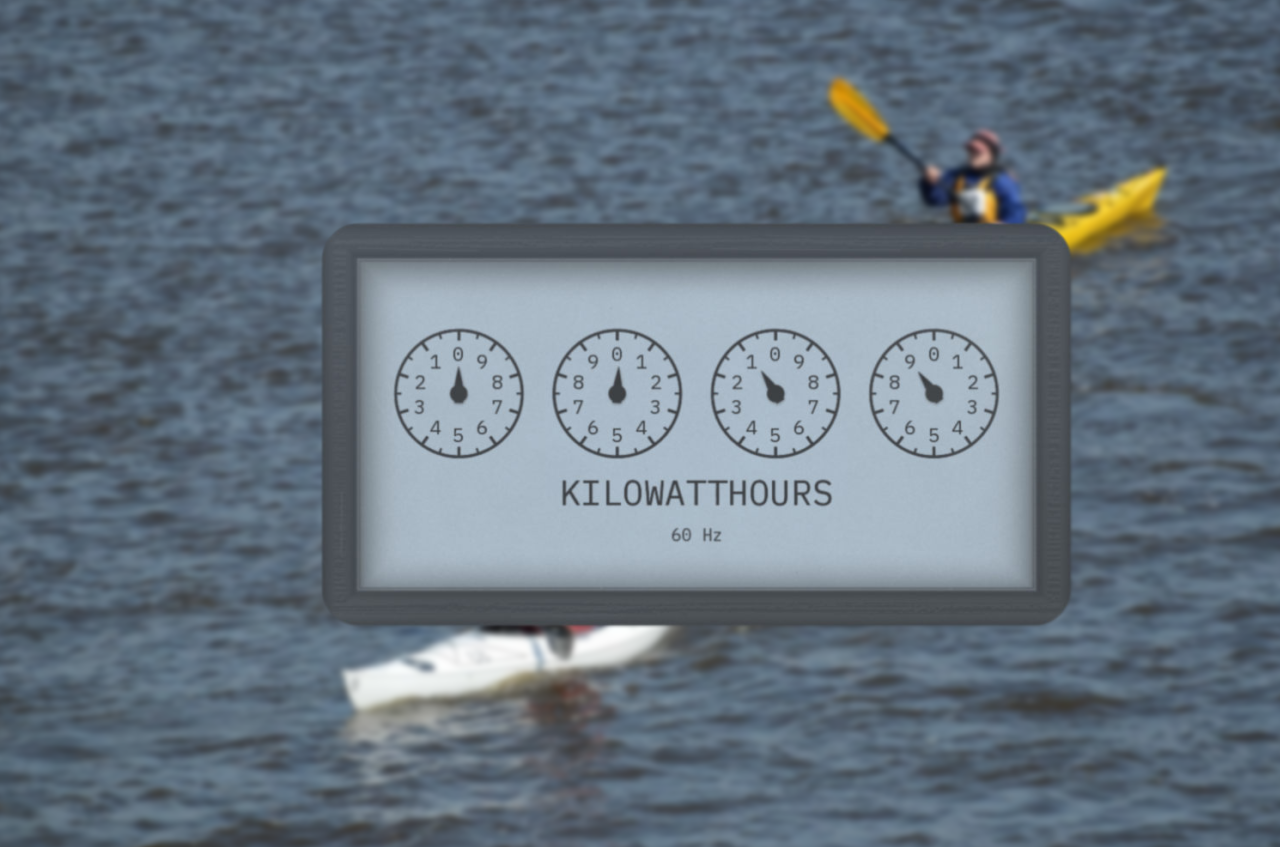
9 kWh
